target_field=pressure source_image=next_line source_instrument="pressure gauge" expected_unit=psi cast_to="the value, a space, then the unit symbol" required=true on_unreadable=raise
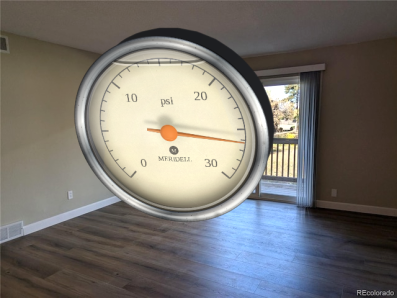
26 psi
